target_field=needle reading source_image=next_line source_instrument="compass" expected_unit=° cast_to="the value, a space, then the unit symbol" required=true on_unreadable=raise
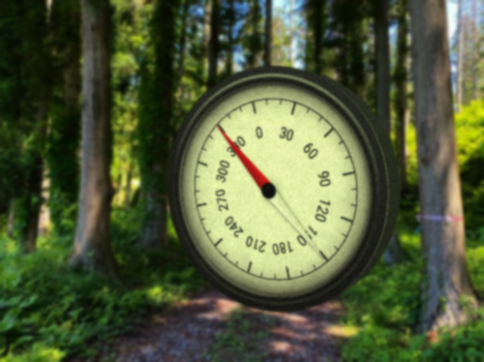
330 °
